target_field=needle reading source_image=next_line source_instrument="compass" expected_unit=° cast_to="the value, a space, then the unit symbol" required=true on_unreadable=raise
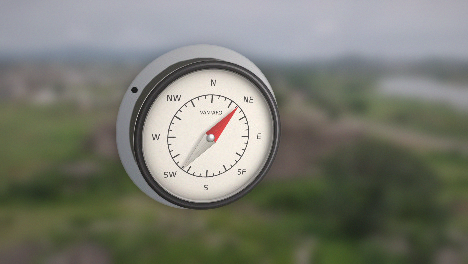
40 °
